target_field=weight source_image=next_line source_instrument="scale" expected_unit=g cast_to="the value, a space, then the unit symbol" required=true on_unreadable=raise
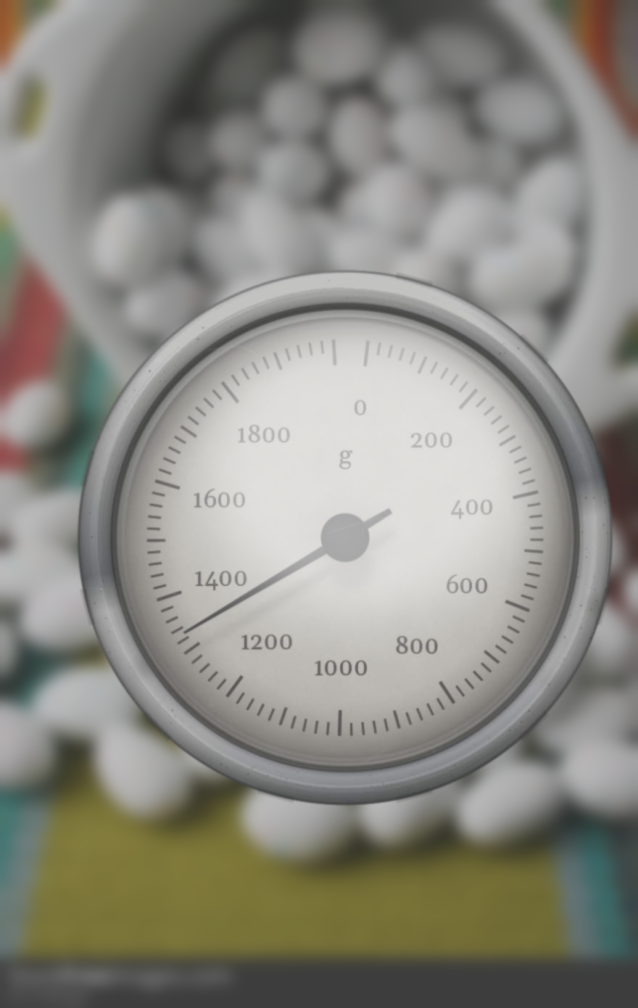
1330 g
